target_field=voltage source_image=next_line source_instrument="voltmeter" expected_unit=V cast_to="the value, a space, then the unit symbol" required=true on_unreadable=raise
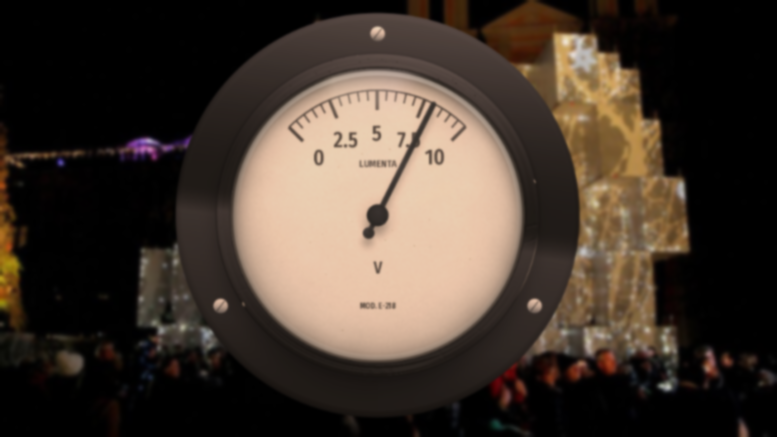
8 V
